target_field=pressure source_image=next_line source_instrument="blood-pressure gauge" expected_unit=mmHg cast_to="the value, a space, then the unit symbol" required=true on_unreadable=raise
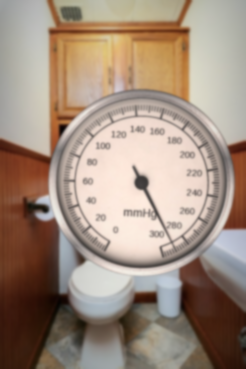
290 mmHg
